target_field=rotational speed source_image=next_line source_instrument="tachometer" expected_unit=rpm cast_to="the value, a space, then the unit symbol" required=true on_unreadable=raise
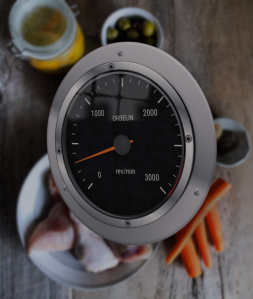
300 rpm
